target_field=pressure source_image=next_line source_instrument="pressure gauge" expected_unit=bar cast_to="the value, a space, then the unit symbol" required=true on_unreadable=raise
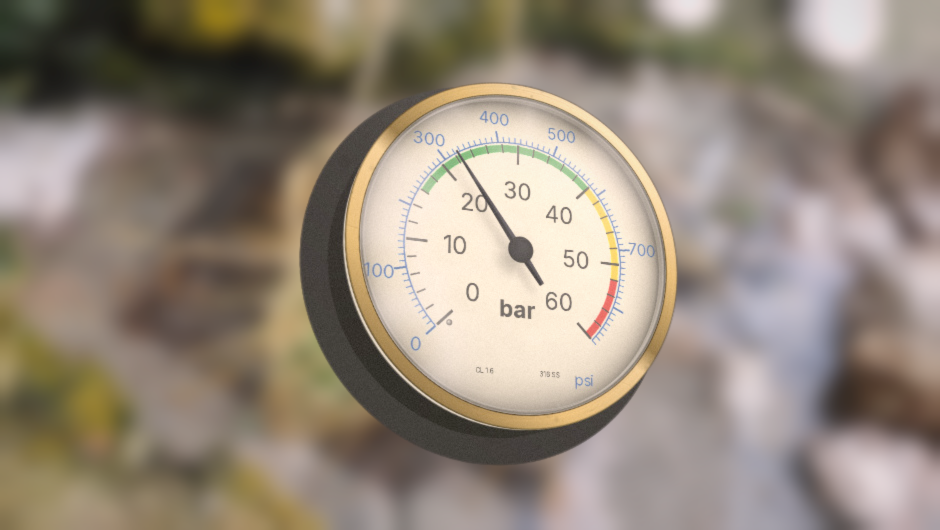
22 bar
